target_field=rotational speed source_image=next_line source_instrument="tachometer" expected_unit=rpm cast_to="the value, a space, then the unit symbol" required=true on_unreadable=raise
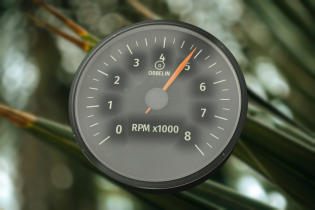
4875 rpm
